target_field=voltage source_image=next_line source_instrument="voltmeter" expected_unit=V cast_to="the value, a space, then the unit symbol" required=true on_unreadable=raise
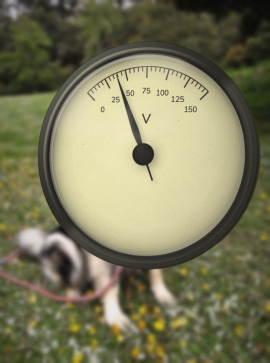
40 V
